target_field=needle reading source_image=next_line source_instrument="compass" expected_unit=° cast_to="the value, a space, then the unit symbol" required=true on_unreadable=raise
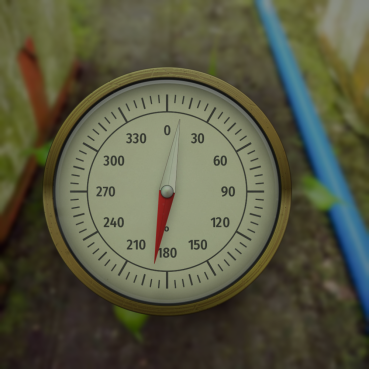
190 °
